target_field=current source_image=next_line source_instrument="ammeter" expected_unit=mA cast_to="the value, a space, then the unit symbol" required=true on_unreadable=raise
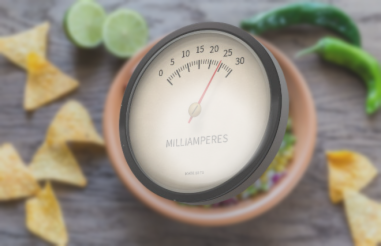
25 mA
